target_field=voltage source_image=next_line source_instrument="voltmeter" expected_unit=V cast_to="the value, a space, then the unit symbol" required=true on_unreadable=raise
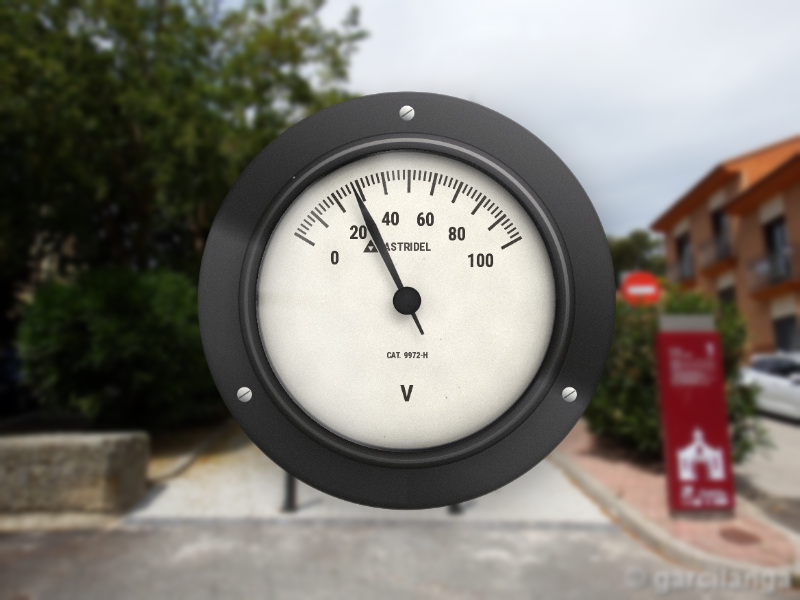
28 V
